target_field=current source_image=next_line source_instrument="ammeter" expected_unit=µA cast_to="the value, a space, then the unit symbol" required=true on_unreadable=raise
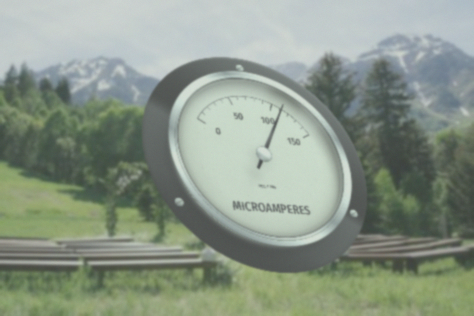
110 µA
